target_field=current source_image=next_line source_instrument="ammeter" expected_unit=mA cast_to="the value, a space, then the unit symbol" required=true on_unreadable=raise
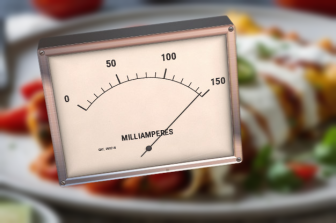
145 mA
